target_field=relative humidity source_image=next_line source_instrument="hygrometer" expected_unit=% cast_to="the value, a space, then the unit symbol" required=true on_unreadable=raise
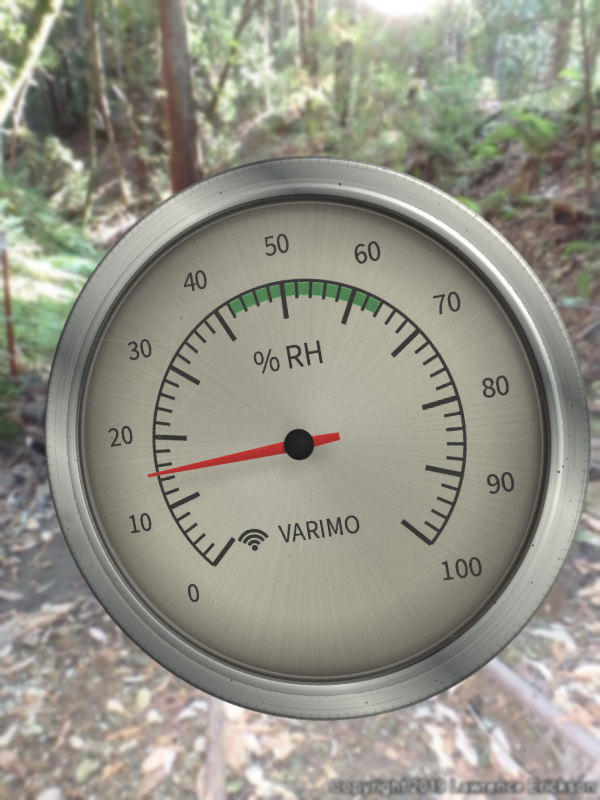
15 %
